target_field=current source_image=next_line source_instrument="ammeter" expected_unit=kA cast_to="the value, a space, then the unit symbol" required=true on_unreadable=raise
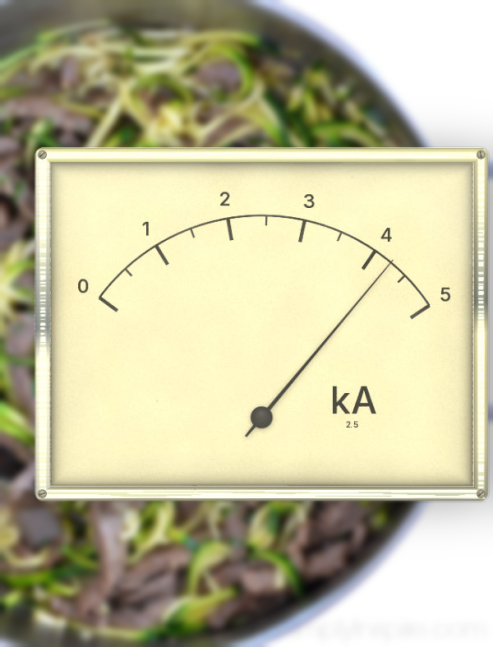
4.25 kA
